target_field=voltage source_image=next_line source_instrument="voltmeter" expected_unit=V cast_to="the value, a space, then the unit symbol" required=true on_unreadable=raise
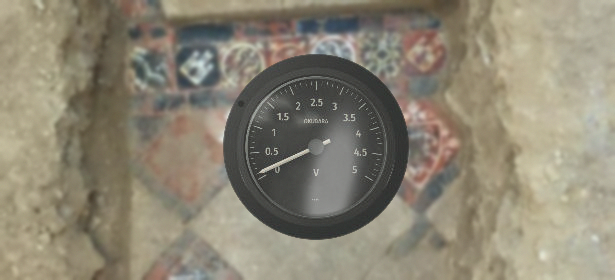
0.1 V
